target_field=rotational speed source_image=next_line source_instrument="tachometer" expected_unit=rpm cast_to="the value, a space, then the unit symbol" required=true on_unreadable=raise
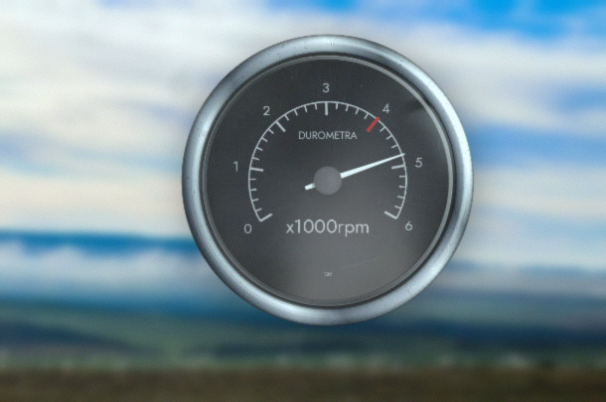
4800 rpm
